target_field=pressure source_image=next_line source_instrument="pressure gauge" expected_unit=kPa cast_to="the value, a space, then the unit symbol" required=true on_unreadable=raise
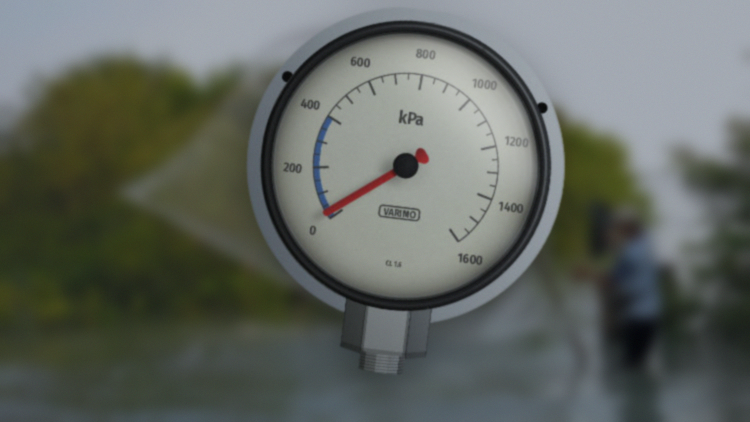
25 kPa
